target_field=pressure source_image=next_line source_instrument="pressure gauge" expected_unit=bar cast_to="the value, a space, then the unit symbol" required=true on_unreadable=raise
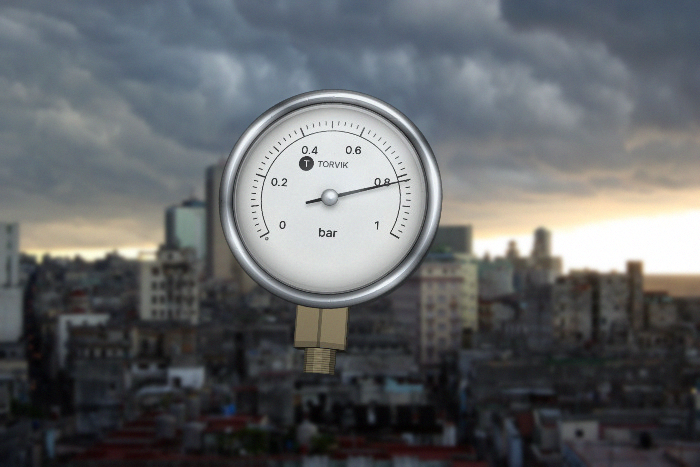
0.82 bar
